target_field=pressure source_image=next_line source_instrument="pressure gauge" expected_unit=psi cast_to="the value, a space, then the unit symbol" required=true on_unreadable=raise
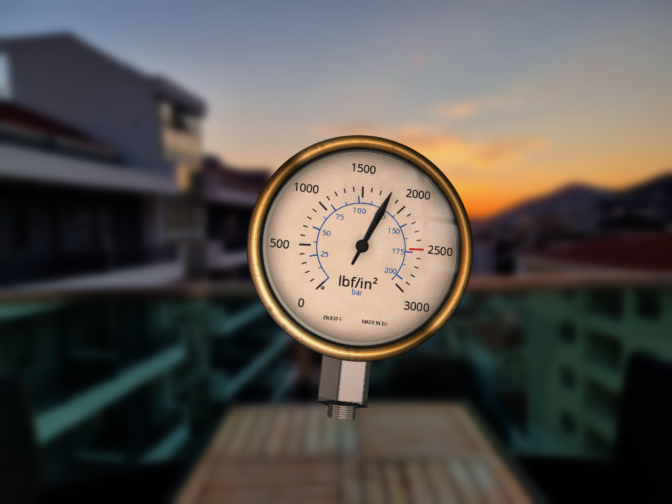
1800 psi
